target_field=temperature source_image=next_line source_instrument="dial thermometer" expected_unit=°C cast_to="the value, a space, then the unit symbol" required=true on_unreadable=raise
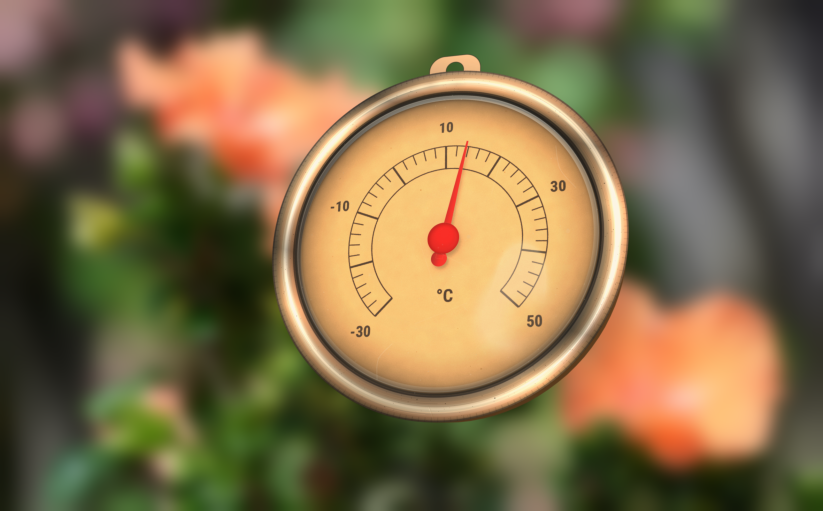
14 °C
